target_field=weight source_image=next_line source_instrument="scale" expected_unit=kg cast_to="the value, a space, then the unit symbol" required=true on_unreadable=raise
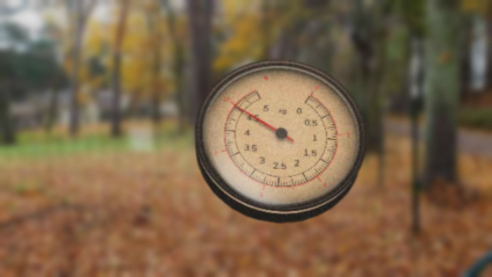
4.5 kg
